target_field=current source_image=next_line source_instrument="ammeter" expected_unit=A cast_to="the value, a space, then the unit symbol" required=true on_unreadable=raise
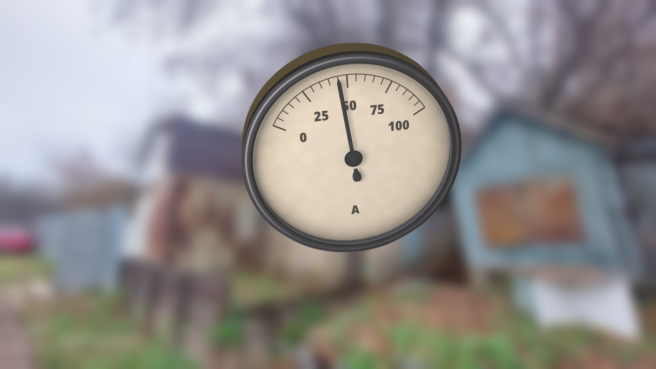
45 A
